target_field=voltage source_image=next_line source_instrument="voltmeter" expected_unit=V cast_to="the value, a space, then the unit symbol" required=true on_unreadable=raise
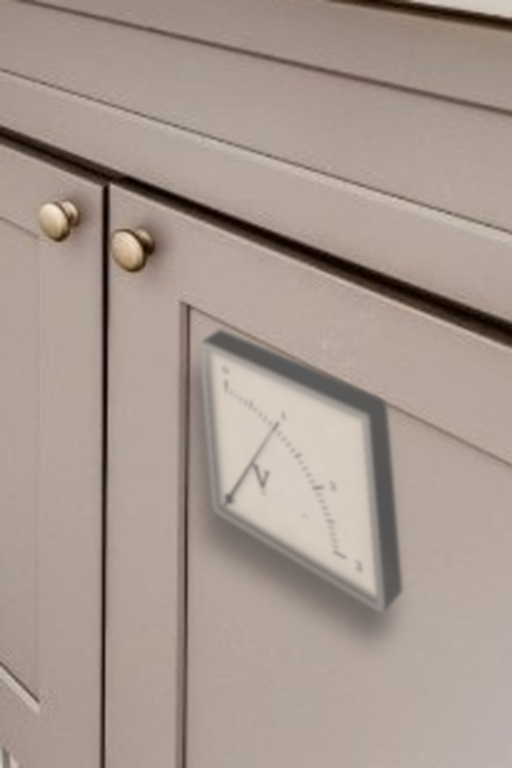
1 V
